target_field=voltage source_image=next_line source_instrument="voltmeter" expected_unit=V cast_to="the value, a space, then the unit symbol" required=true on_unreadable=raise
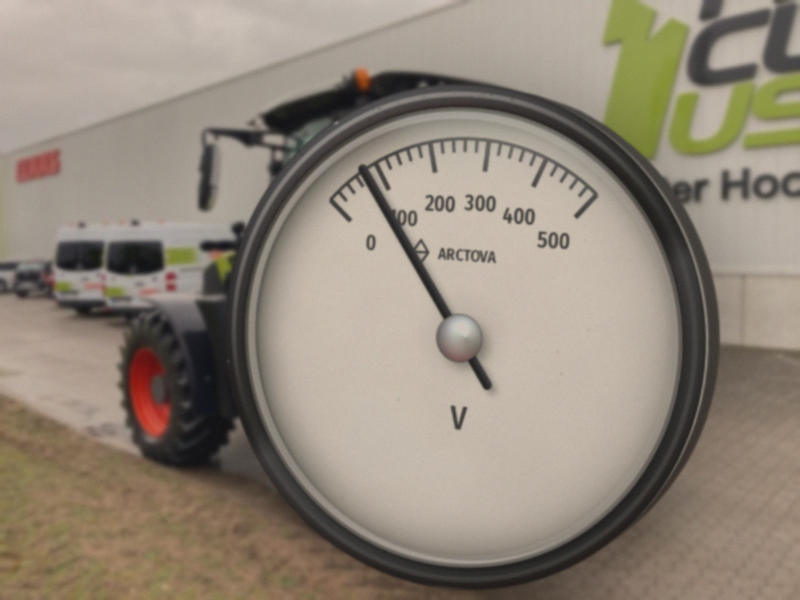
80 V
